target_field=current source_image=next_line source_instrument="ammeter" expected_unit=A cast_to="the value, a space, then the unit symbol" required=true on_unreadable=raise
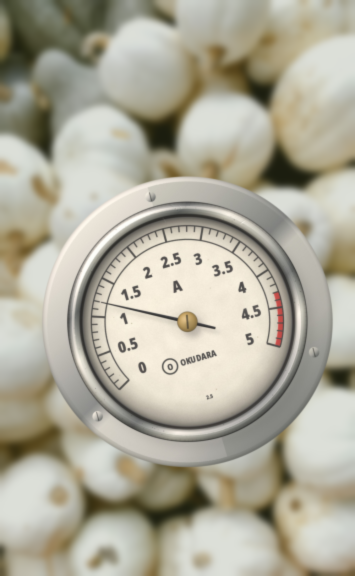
1.2 A
